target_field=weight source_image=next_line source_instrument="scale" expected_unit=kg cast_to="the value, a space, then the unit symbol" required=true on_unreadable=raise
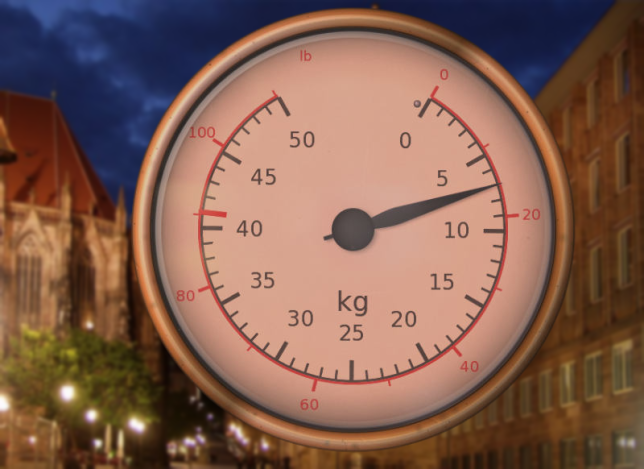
7 kg
